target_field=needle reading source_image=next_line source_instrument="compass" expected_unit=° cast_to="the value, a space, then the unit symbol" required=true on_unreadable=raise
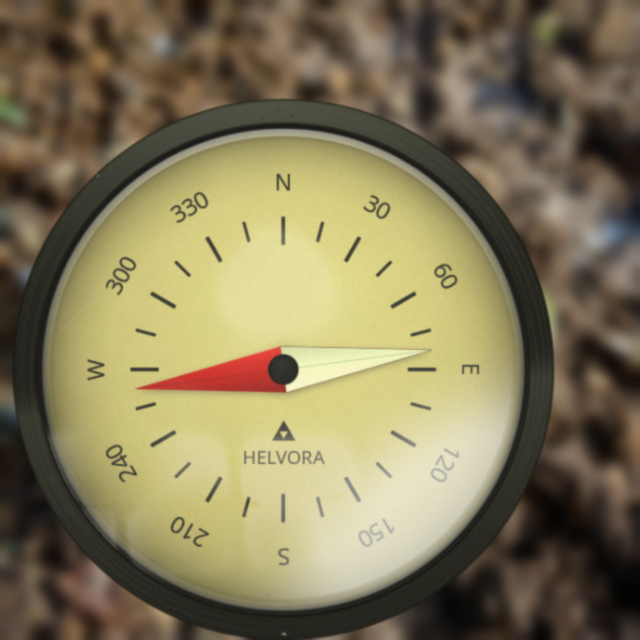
262.5 °
